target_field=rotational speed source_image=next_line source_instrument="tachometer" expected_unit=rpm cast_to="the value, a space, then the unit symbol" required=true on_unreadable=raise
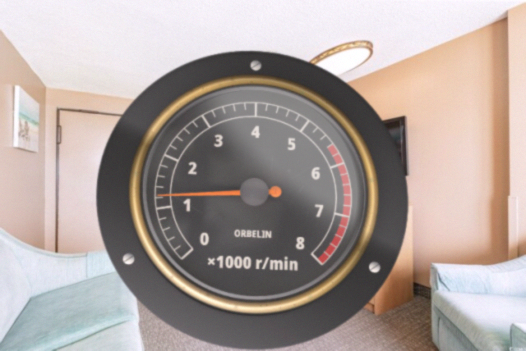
1200 rpm
